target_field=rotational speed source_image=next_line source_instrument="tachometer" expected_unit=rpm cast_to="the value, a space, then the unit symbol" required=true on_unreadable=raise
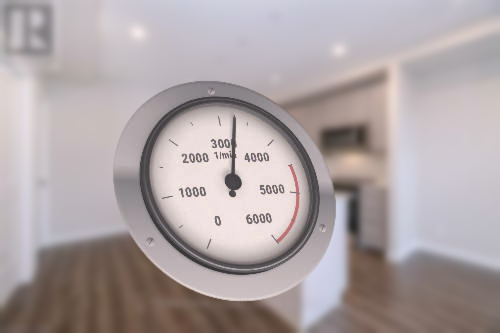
3250 rpm
